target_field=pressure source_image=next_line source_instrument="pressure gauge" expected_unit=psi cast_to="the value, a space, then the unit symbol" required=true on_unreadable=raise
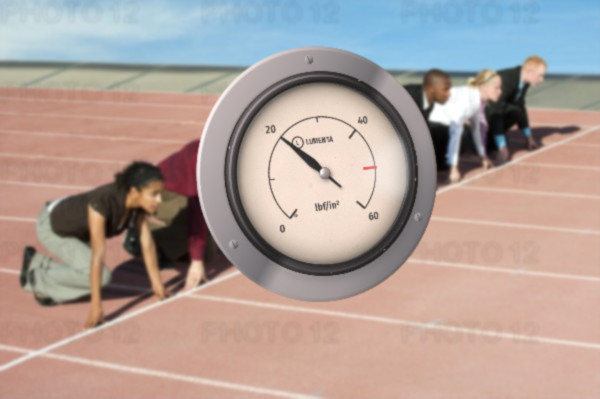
20 psi
